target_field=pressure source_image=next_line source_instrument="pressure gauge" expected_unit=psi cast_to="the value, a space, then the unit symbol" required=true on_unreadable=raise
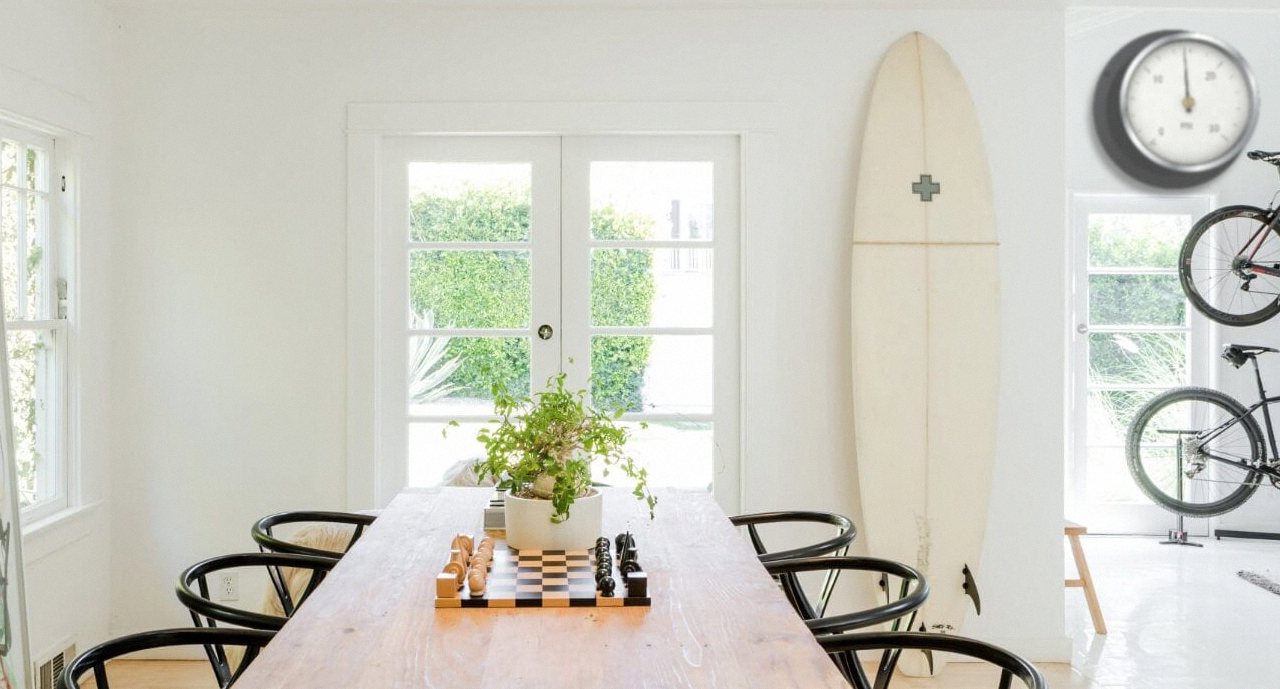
15 psi
